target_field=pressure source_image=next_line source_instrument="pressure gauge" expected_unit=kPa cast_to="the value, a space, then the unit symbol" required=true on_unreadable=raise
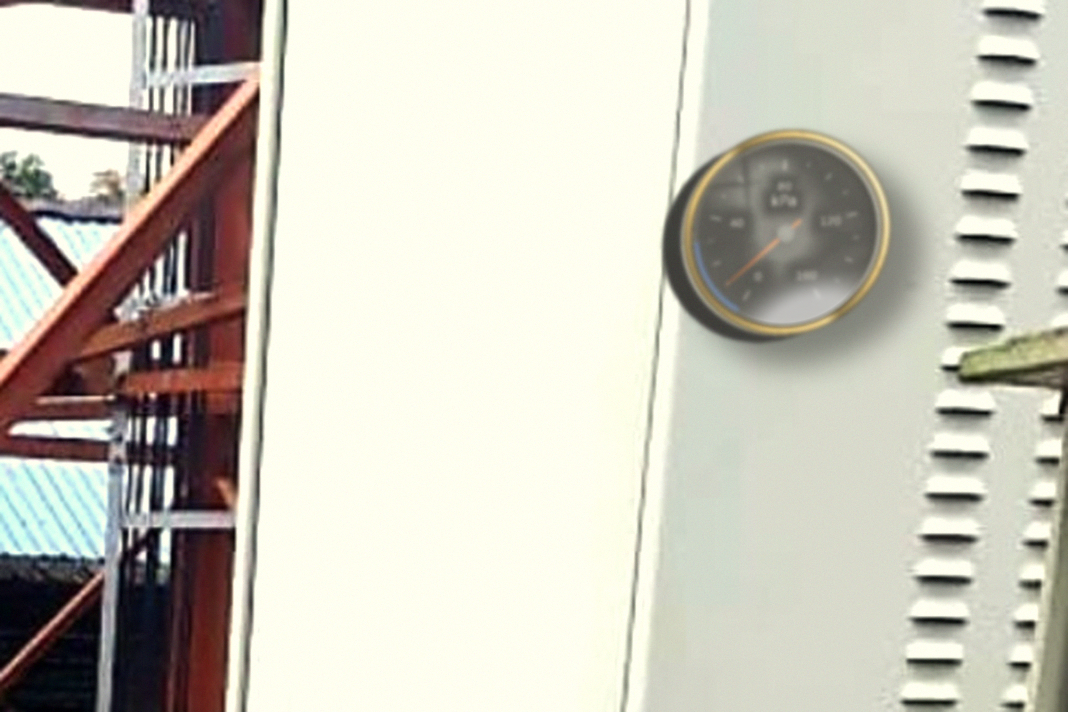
10 kPa
